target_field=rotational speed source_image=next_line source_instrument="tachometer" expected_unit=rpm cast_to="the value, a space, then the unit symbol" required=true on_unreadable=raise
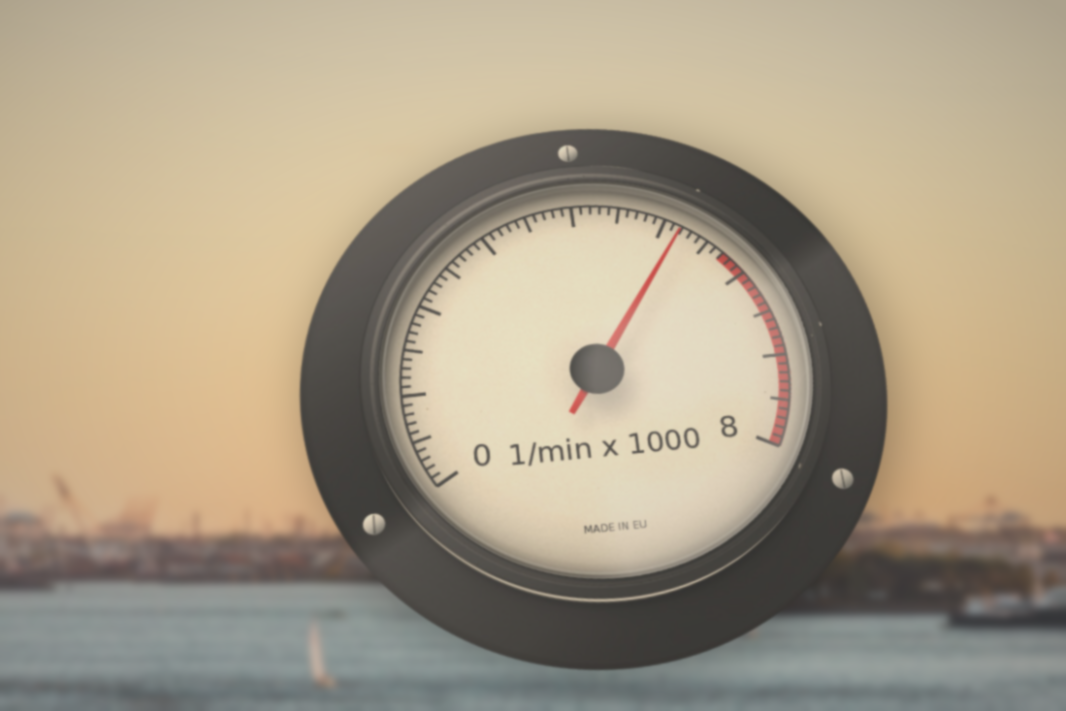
5200 rpm
